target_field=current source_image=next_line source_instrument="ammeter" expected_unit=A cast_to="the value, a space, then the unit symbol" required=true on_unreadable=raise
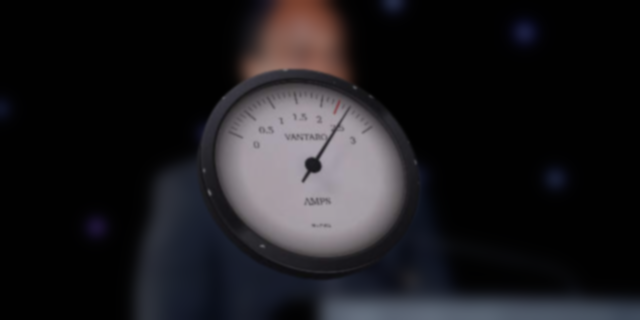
2.5 A
